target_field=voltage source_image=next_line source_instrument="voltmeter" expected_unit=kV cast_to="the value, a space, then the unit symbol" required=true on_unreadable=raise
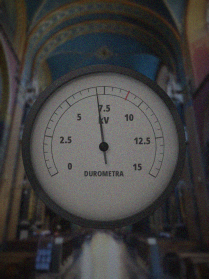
7 kV
